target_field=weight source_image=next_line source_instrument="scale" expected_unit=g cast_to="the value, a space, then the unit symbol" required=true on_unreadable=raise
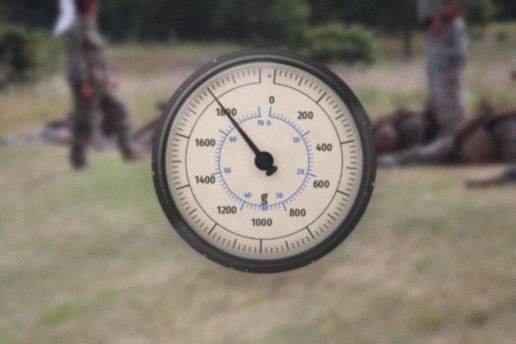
1800 g
